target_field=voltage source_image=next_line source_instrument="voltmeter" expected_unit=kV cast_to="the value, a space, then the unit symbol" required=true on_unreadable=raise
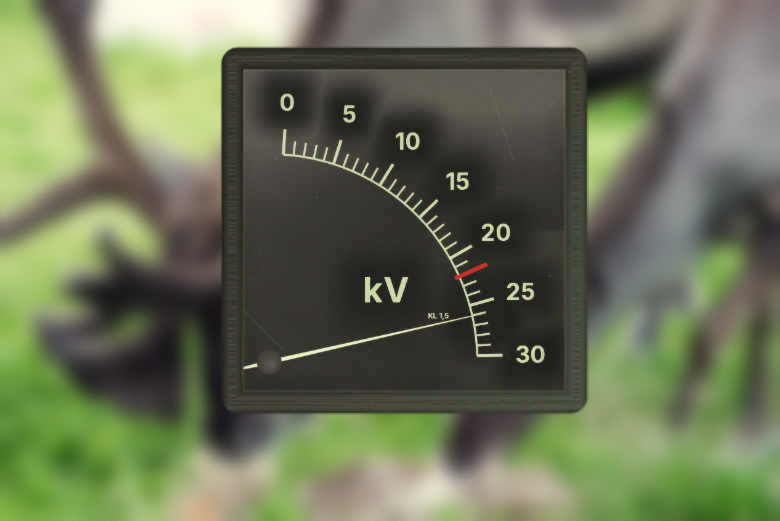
26 kV
